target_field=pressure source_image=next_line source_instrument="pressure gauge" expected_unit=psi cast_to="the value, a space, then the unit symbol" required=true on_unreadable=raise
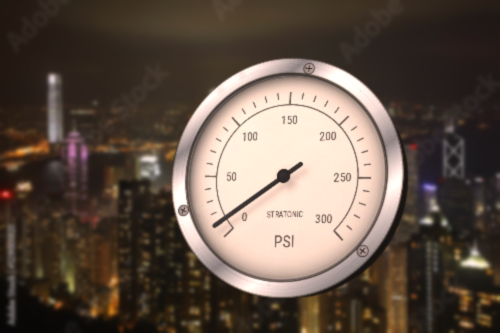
10 psi
